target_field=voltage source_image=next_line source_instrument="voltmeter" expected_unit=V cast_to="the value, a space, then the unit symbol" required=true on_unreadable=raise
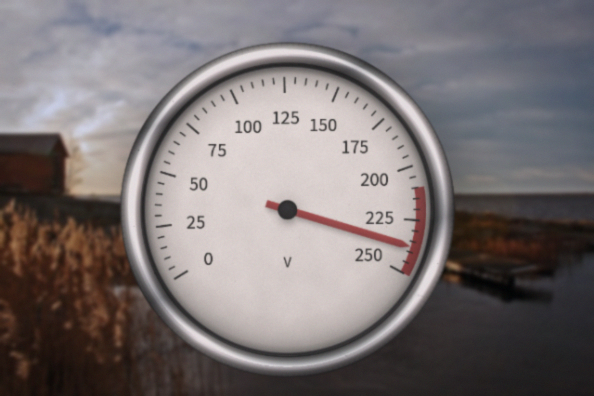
237.5 V
